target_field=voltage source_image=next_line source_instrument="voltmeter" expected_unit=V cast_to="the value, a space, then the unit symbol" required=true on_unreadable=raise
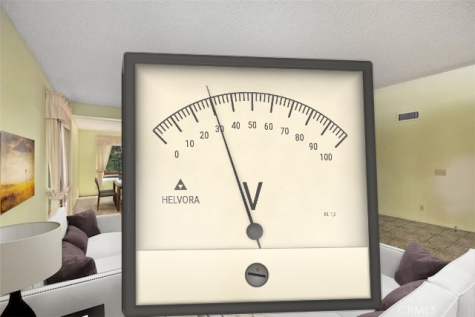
30 V
